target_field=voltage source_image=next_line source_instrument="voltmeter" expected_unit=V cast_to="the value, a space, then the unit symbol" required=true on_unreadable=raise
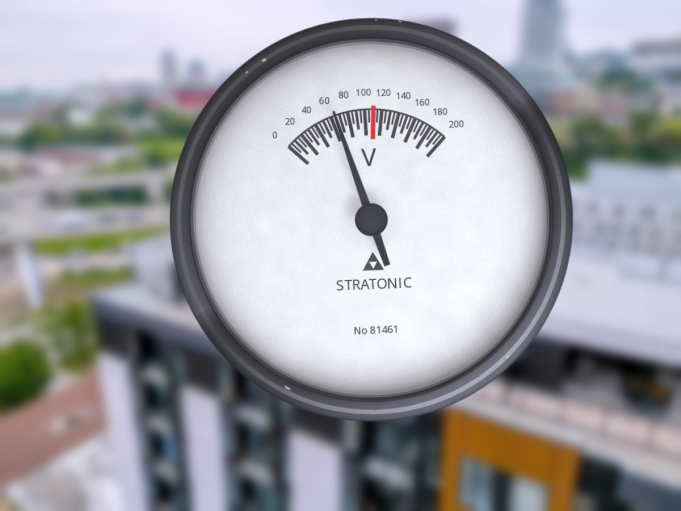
65 V
